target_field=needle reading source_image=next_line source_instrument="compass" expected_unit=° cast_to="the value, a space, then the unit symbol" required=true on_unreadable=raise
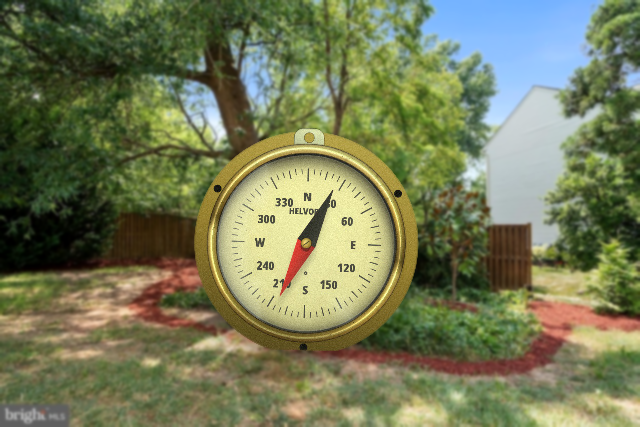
205 °
